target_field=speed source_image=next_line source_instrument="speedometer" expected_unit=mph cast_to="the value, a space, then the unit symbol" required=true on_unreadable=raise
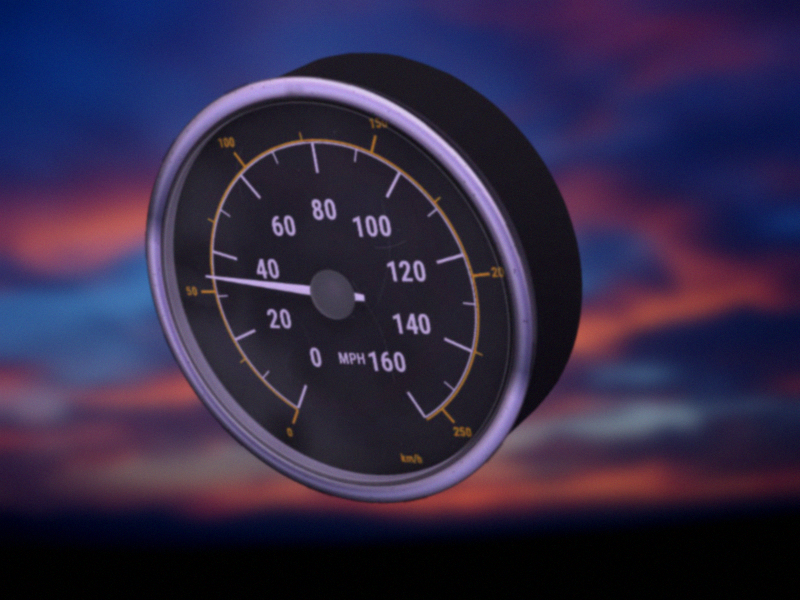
35 mph
